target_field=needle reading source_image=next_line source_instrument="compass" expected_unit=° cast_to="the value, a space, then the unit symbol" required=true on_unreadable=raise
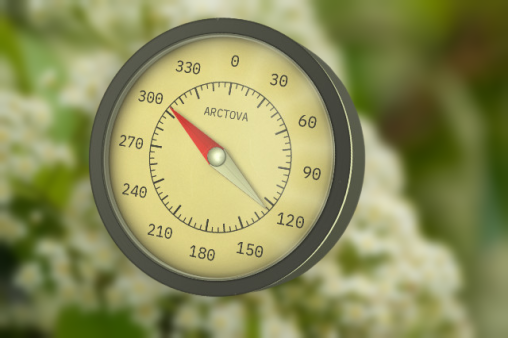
305 °
